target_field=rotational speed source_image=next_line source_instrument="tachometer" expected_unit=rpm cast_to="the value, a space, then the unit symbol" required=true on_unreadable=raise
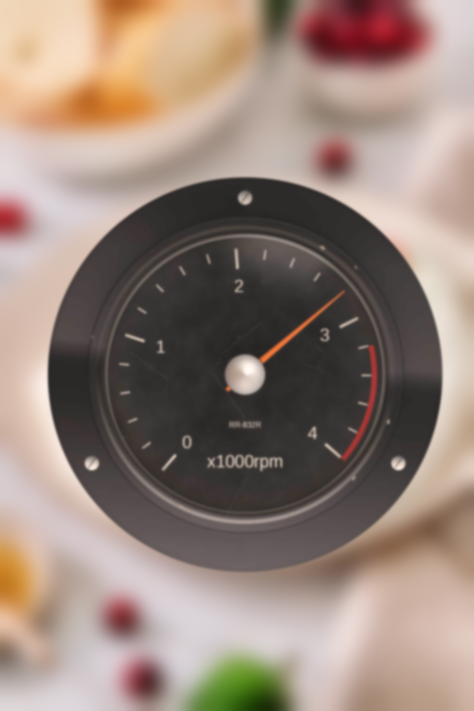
2800 rpm
